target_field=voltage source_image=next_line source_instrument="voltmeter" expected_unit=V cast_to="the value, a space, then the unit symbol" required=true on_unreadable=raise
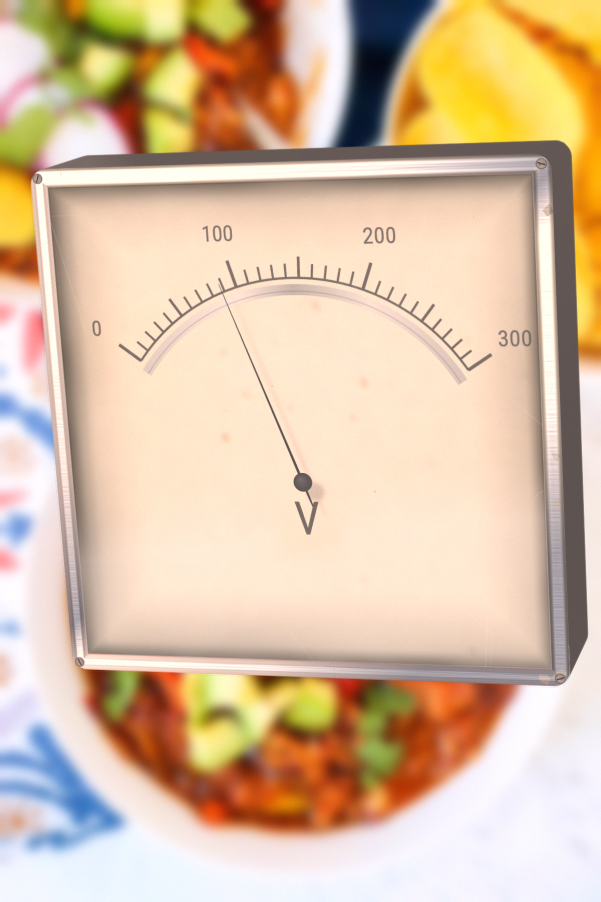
90 V
